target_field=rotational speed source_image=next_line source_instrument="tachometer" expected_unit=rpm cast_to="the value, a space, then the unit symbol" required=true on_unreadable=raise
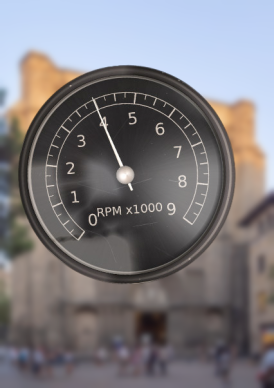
4000 rpm
